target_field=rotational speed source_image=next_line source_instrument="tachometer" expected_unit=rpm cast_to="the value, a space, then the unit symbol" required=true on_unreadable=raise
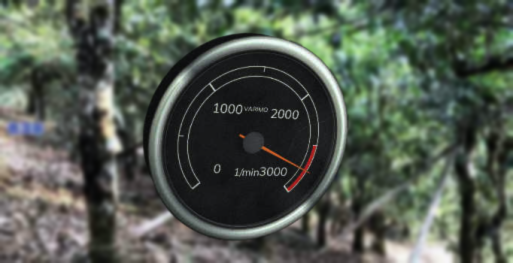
2750 rpm
